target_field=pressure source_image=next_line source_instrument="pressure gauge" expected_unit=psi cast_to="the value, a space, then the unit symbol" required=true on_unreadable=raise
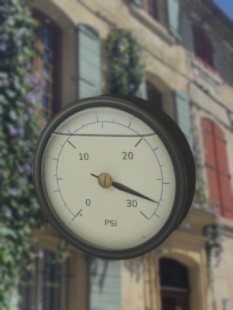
27.5 psi
